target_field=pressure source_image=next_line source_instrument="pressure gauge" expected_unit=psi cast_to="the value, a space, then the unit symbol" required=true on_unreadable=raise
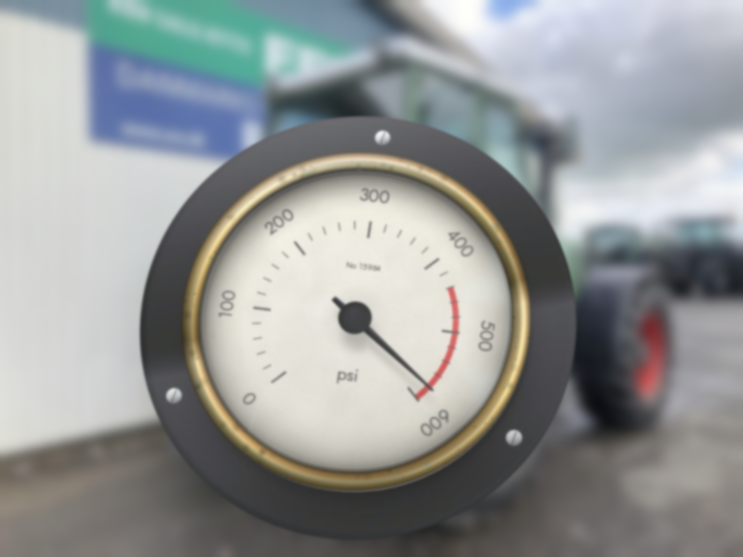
580 psi
